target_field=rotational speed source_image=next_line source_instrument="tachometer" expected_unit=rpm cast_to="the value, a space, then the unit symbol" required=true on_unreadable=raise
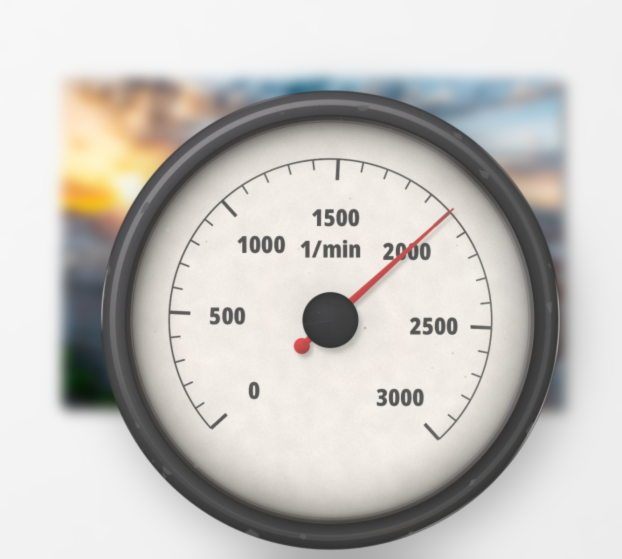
2000 rpm
